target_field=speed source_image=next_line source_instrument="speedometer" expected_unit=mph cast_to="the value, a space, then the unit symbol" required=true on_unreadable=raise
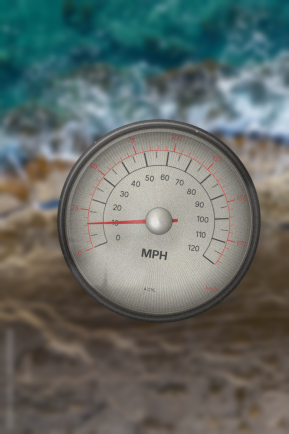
10 mph
